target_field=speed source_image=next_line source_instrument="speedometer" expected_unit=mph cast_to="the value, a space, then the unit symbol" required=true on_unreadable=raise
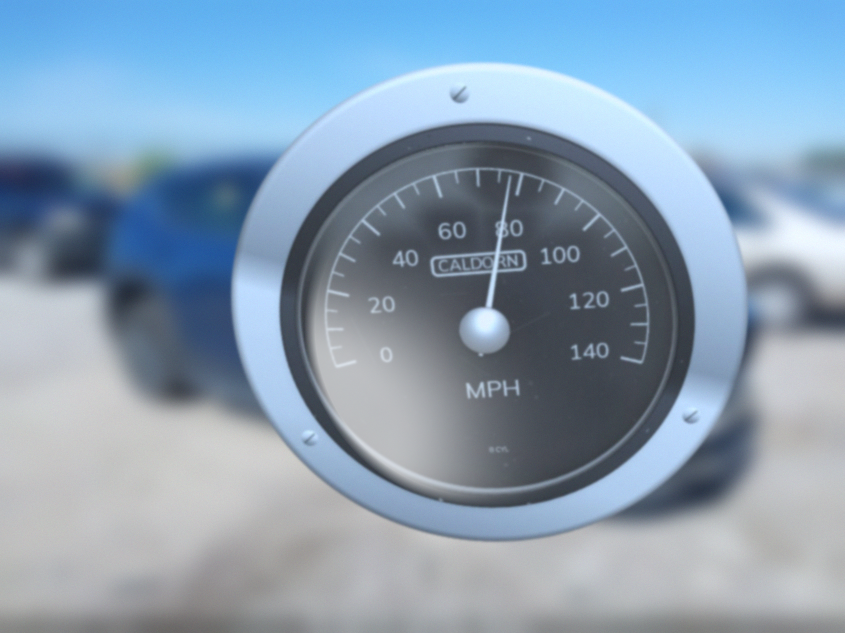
77.5 mph
